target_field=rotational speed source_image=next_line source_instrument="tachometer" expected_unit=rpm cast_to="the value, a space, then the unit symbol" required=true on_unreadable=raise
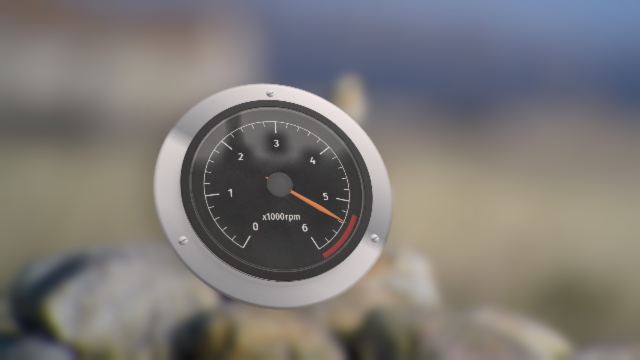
5400 rpm
